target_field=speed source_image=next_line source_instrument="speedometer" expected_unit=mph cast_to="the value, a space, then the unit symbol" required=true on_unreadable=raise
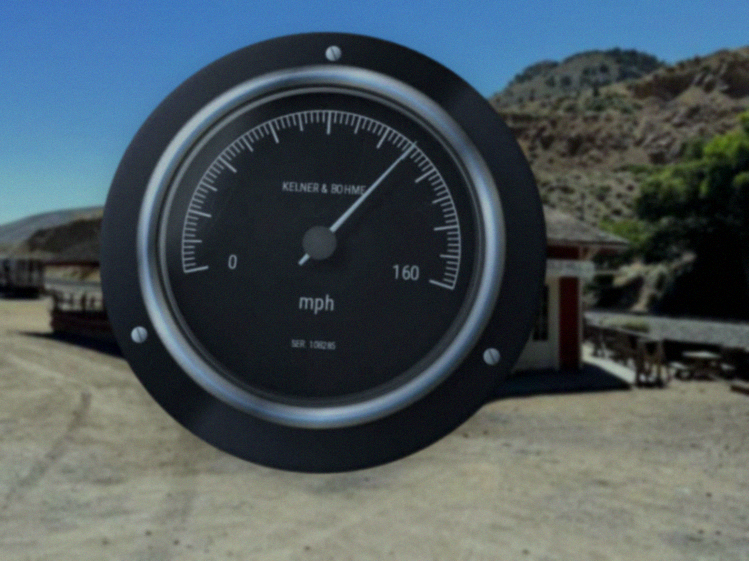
110 mph
